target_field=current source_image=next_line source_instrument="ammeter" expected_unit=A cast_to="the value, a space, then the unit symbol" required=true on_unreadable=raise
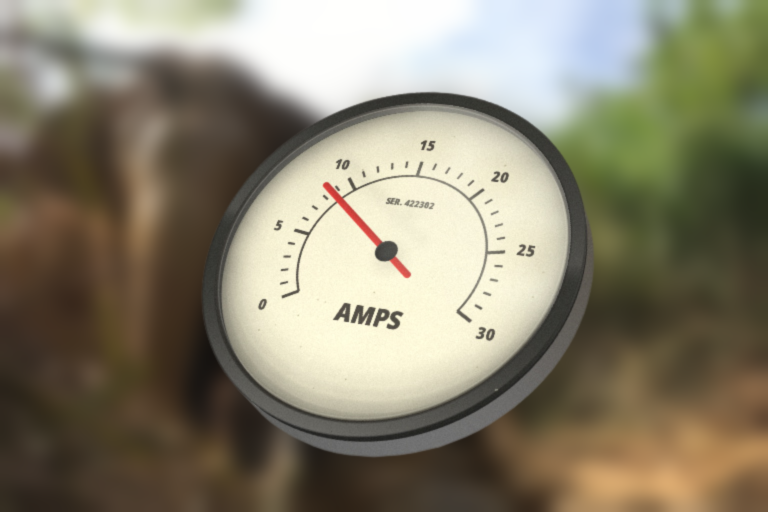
8.5 A
